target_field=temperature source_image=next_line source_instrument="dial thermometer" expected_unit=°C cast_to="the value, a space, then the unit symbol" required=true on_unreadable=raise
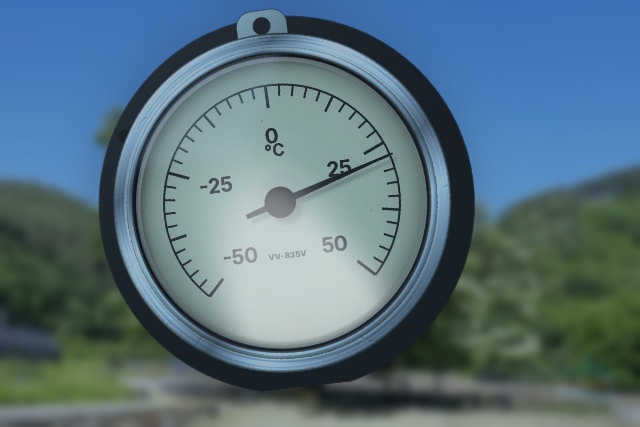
27.5 °C
